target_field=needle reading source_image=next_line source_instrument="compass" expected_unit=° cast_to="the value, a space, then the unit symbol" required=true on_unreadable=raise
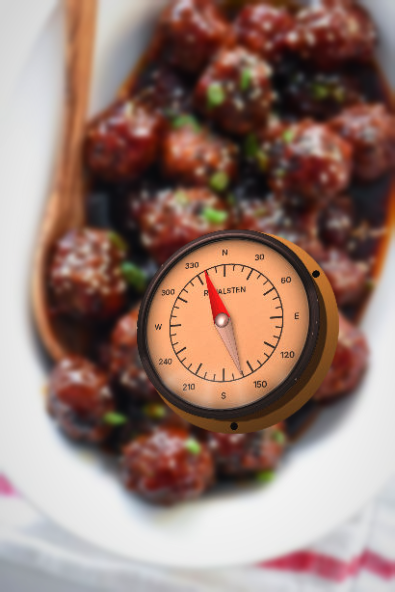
340 °
